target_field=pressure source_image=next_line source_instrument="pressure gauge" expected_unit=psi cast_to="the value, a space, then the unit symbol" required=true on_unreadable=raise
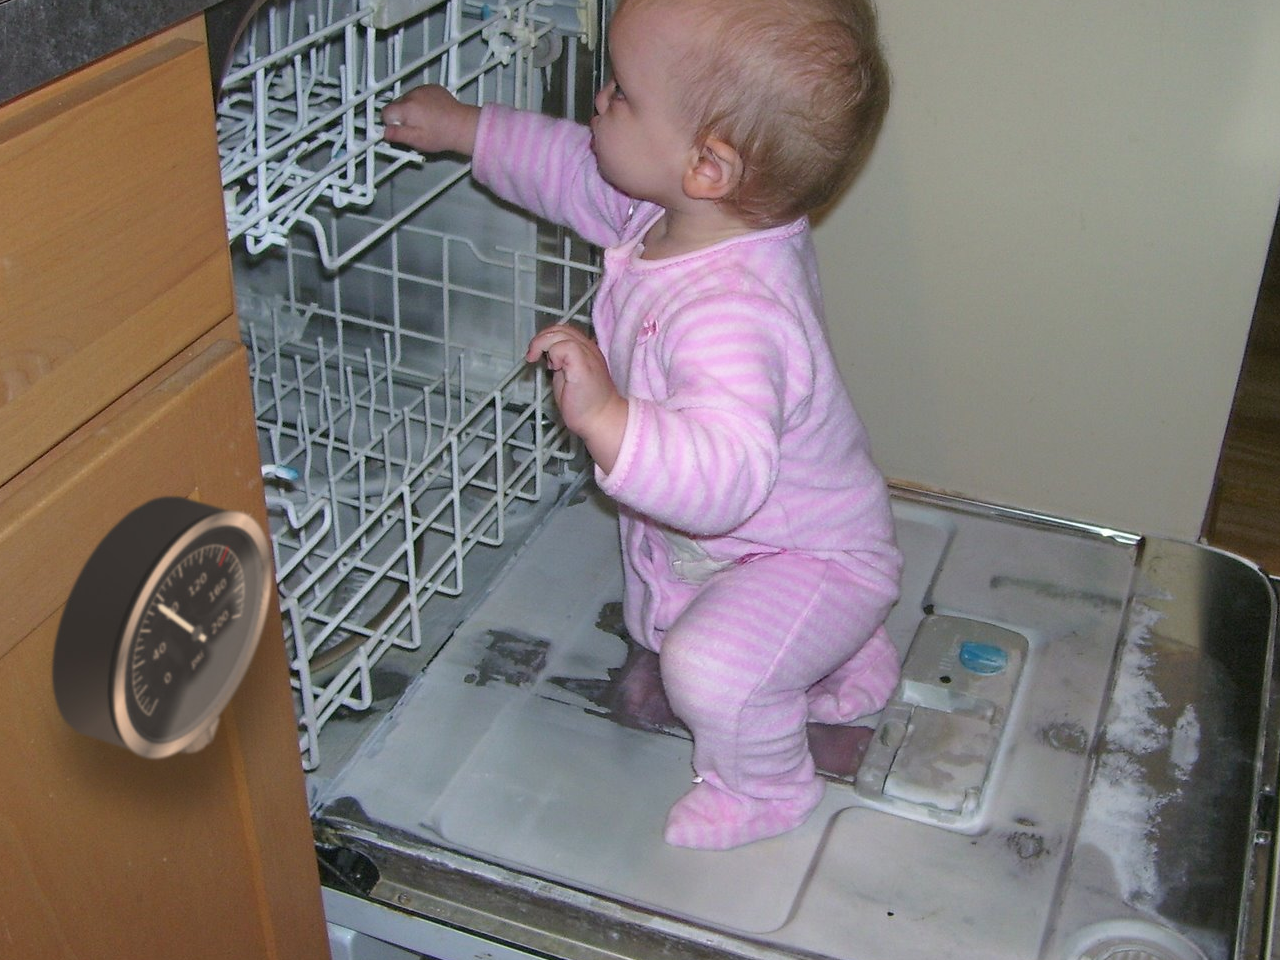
75 psi
